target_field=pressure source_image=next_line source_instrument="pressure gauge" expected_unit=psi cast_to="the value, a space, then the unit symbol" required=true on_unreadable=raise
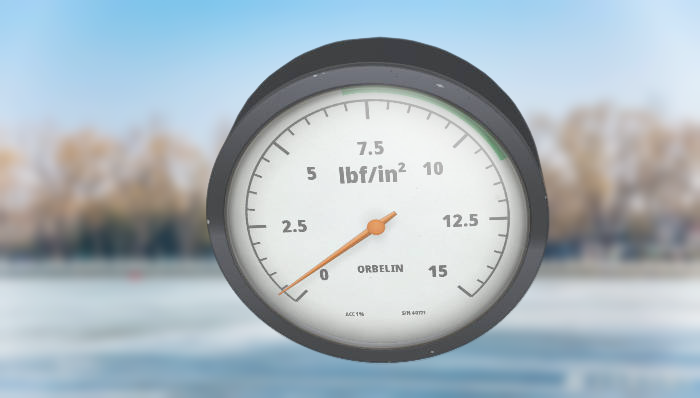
0.5 psi
